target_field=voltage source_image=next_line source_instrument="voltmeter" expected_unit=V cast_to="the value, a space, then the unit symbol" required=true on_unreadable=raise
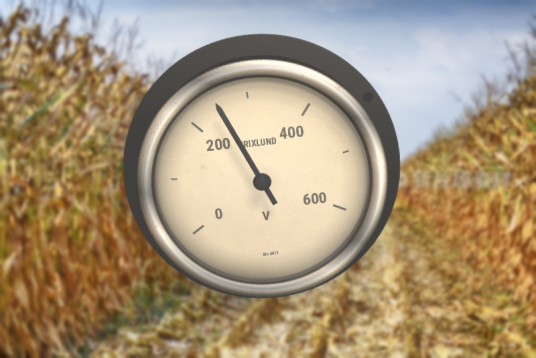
250 V
